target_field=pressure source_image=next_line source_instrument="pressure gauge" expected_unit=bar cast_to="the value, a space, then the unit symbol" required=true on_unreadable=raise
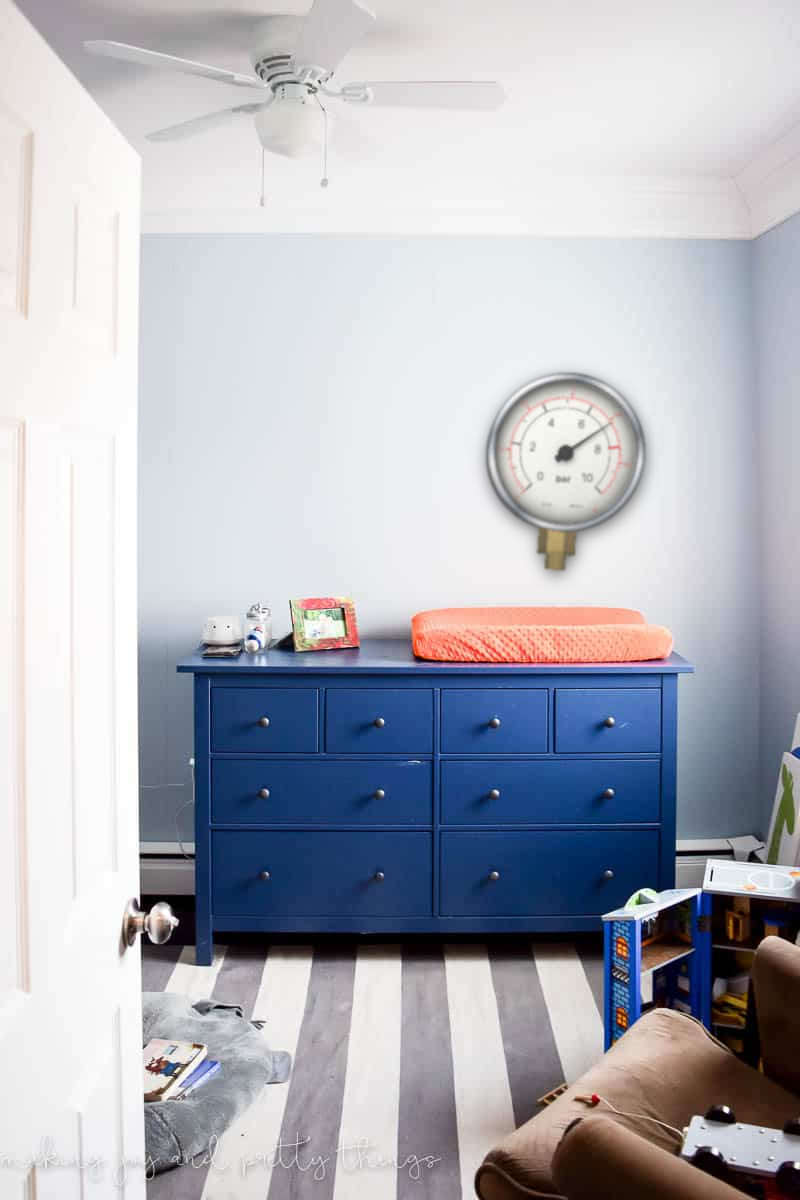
7 bar
